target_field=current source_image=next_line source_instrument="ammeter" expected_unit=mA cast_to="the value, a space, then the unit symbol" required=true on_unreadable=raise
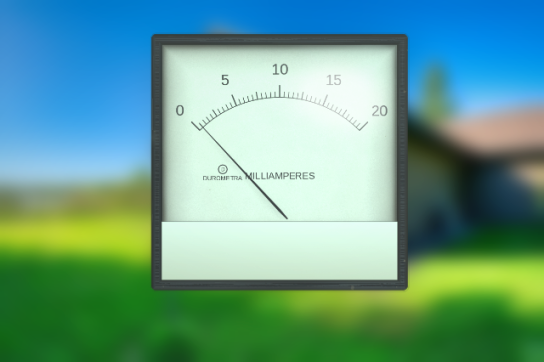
0.5 mA
